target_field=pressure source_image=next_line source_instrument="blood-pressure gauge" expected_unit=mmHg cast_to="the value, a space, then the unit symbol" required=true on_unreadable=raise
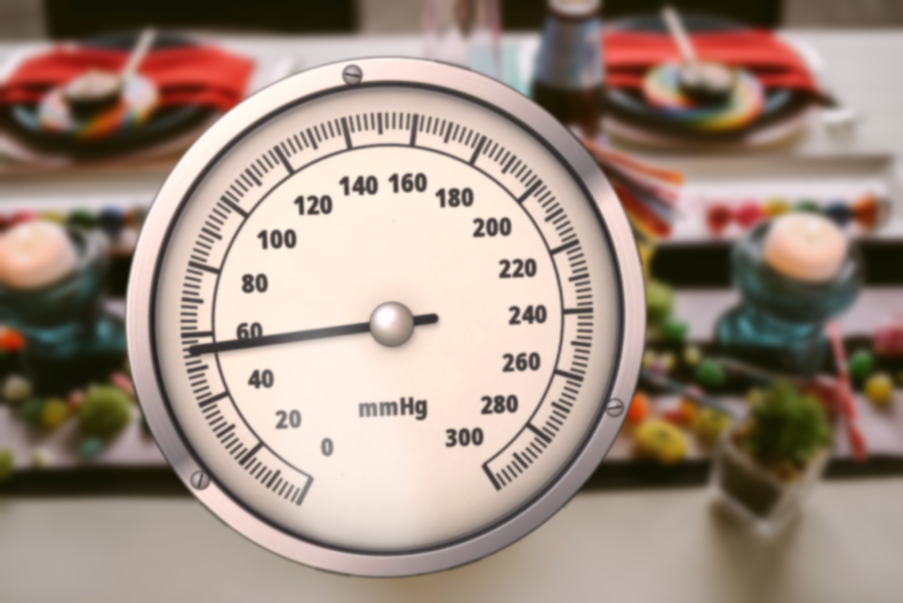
56 mmHg
